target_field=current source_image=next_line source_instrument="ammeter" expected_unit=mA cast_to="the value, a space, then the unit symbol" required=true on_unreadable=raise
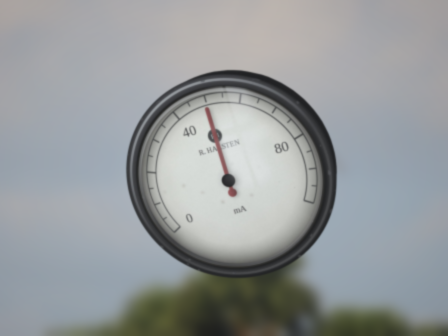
50 mA
